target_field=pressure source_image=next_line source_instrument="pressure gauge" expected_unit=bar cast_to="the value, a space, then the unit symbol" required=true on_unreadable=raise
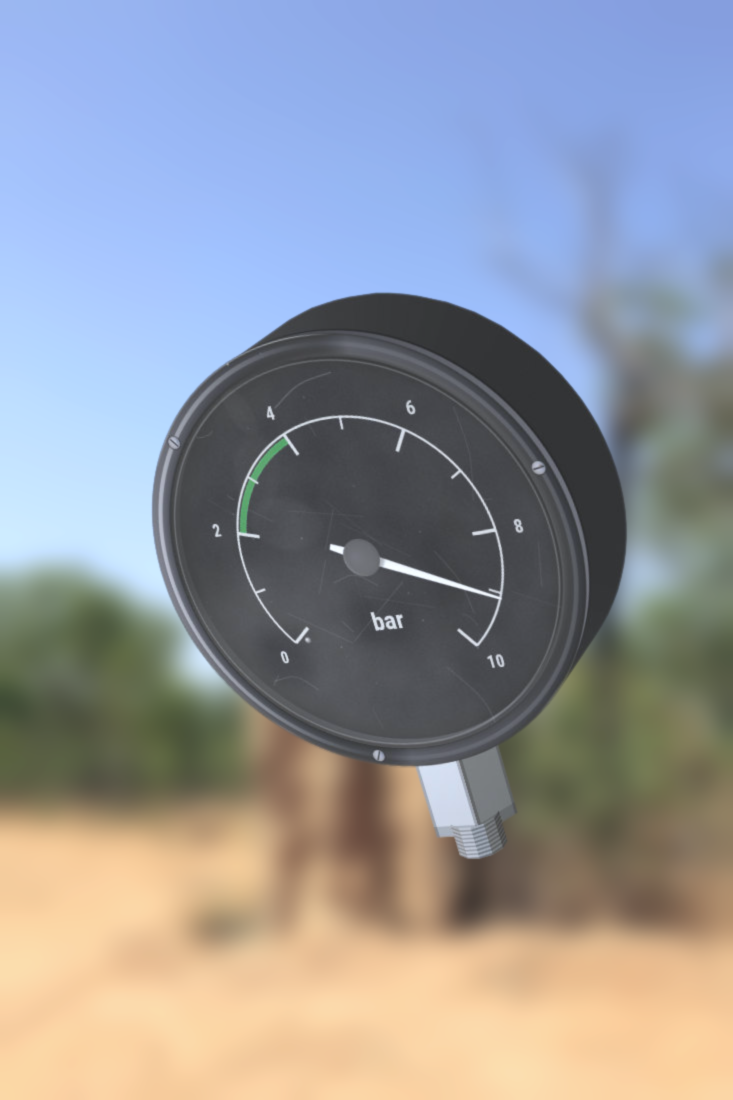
9 bar
